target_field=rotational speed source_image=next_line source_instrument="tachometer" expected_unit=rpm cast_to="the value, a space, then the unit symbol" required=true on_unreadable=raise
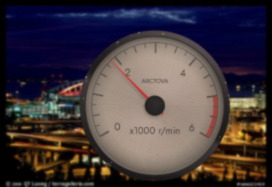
1875 rpm
